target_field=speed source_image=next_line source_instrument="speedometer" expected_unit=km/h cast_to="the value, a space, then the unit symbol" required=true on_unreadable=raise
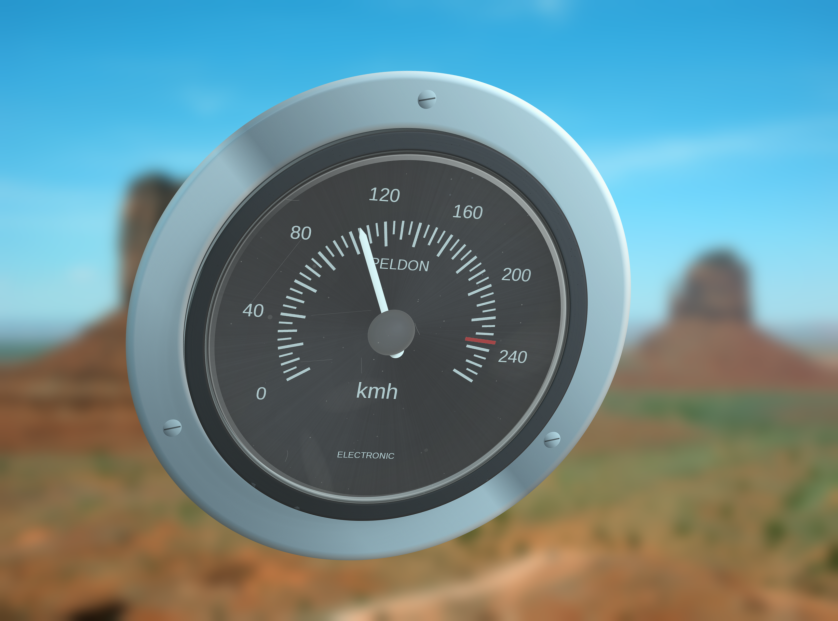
105 km/h
